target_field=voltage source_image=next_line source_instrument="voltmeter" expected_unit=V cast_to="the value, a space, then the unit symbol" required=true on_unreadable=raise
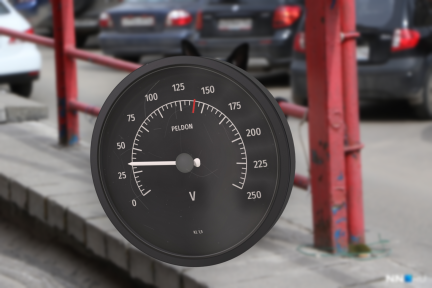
35 V
